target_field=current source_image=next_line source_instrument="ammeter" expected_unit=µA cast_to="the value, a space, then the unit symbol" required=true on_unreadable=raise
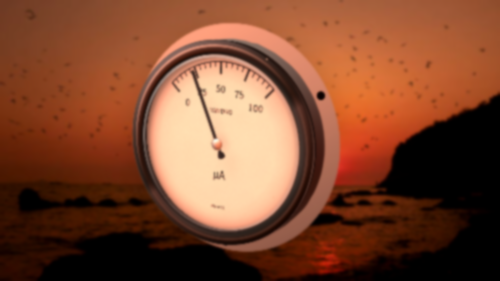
25 µA
